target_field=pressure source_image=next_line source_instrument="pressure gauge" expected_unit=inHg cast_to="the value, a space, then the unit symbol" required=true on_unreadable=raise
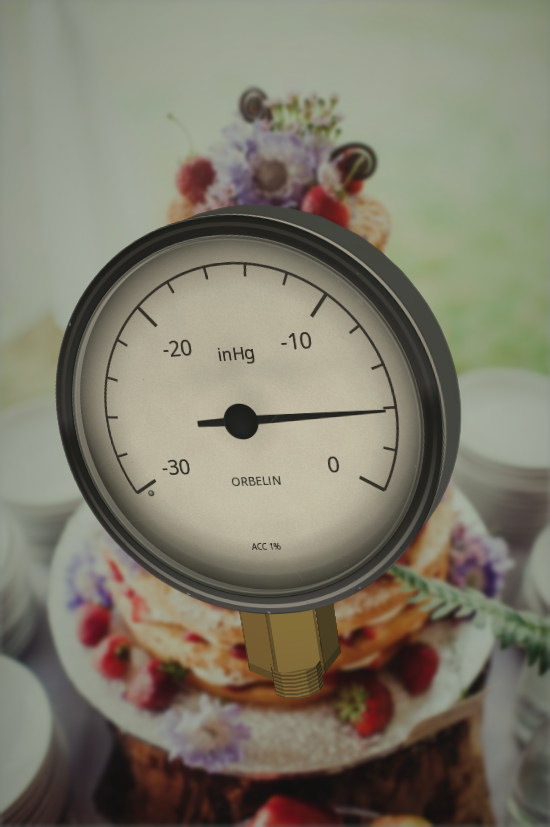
-4 inHg
